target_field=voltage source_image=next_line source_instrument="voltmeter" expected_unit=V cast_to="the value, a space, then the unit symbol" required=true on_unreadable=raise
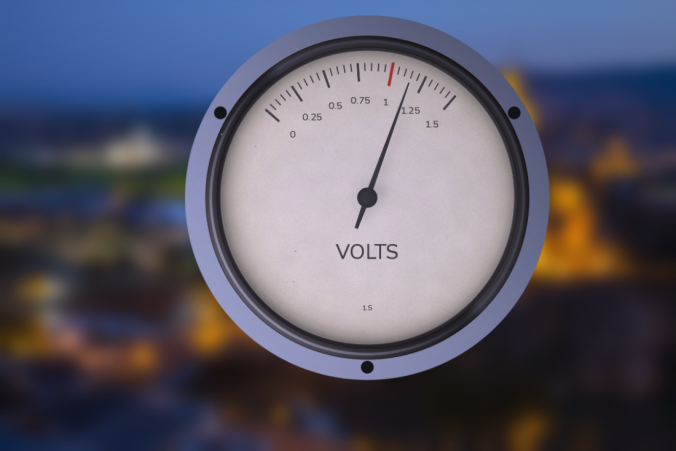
1.15 V
